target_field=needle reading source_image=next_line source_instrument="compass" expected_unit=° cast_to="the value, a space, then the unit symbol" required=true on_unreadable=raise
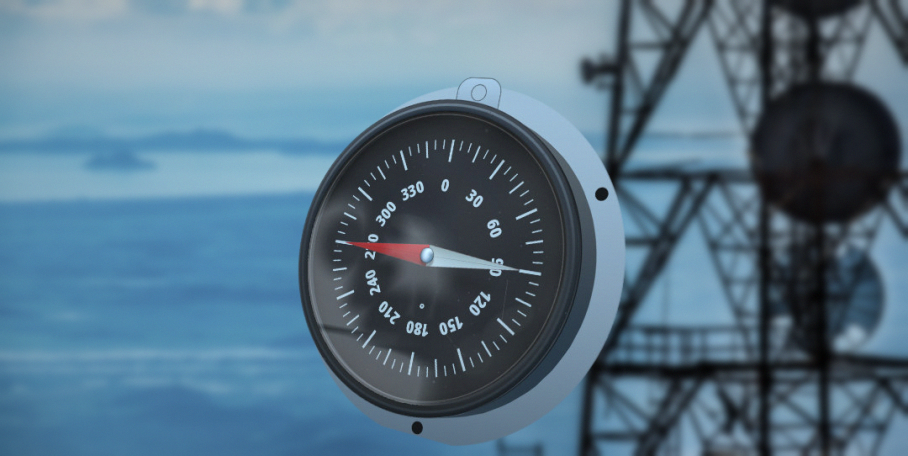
270 °
